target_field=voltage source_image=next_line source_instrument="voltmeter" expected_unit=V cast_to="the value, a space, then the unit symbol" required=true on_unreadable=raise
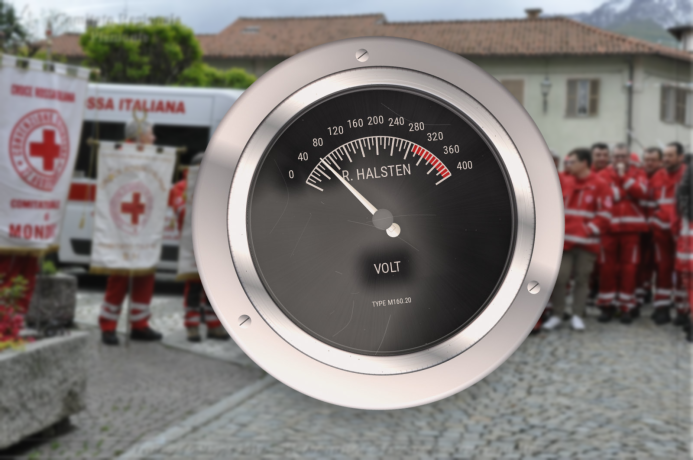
60 V
